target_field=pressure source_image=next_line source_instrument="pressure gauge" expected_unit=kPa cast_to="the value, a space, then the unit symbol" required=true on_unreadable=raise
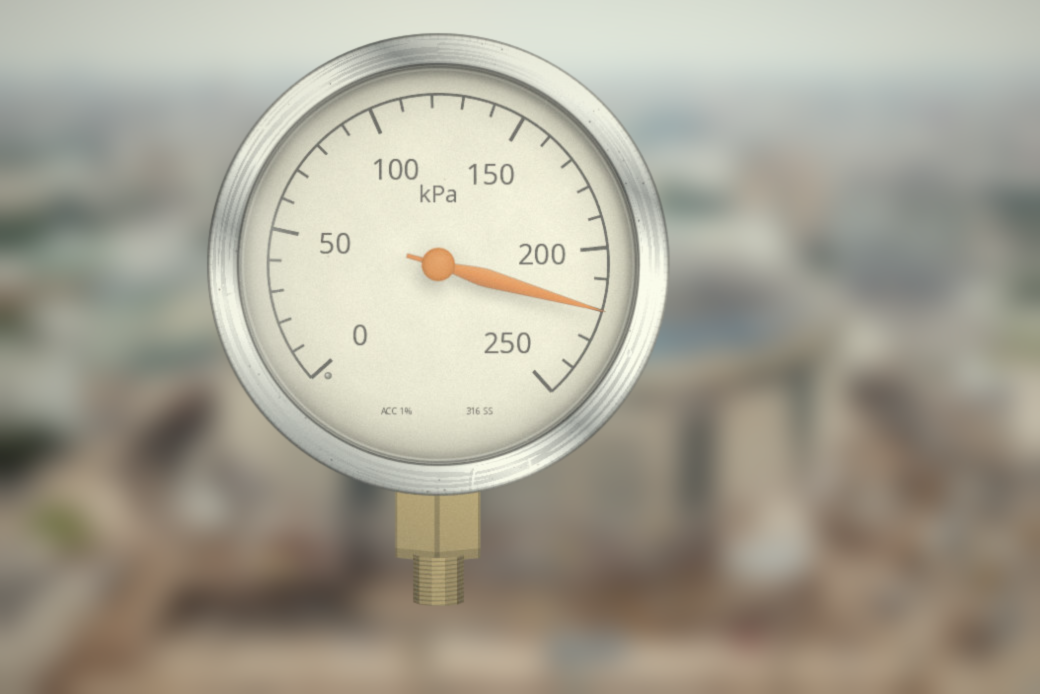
220 kPa
